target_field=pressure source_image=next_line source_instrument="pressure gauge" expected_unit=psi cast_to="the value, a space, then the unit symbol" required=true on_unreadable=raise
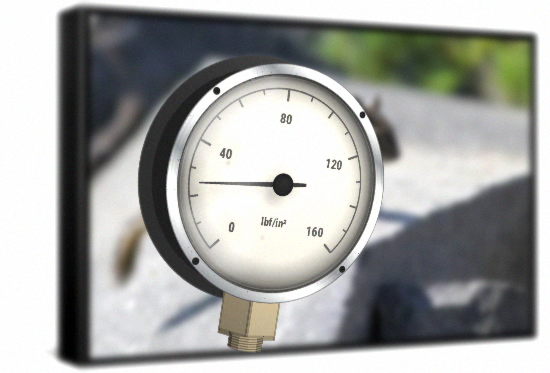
25 psi
